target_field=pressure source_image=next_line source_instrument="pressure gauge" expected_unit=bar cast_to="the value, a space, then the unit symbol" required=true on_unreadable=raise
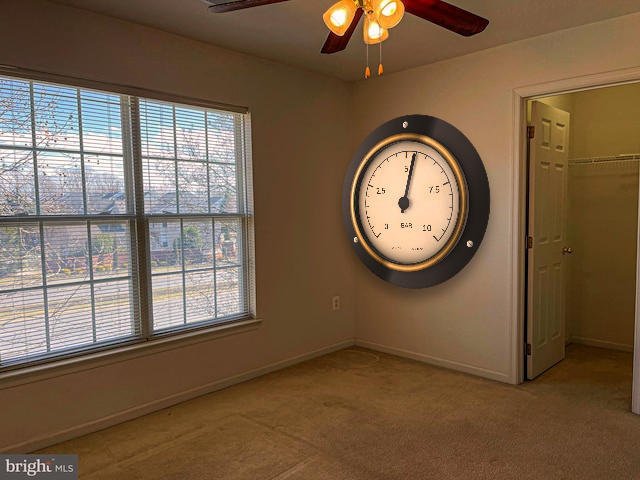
5.5 bar
